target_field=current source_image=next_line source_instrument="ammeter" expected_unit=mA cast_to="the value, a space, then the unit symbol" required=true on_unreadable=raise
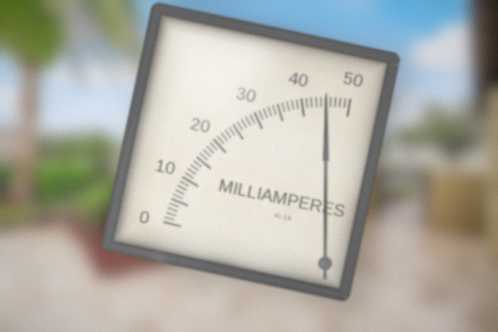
45 mA
